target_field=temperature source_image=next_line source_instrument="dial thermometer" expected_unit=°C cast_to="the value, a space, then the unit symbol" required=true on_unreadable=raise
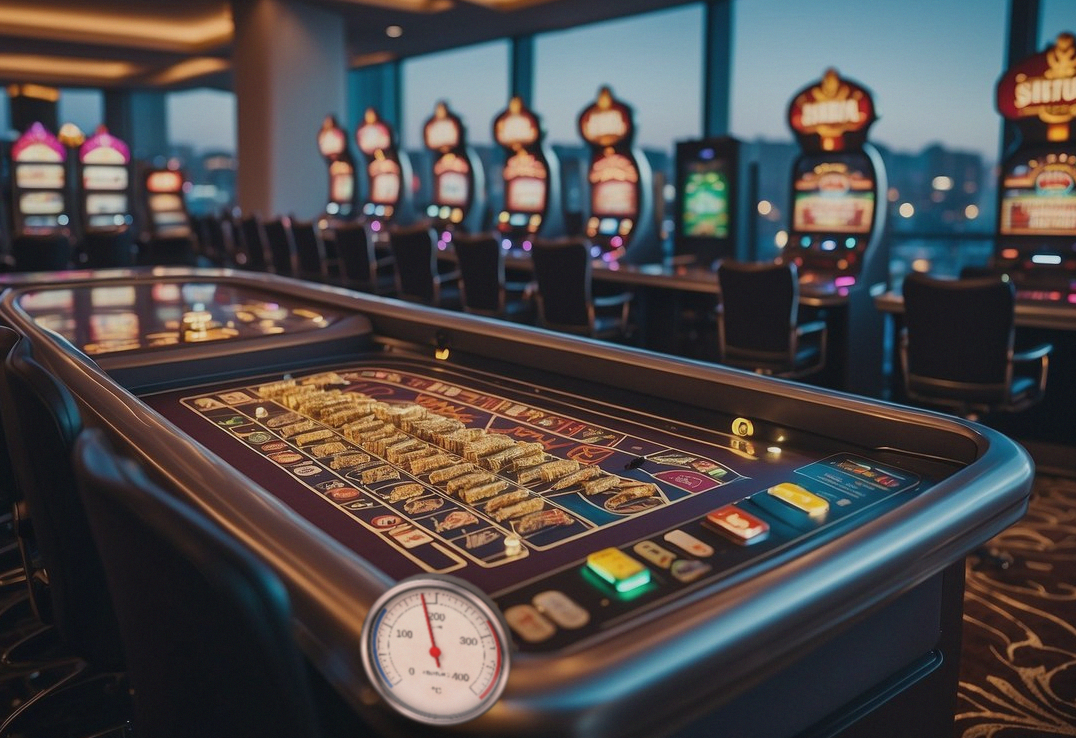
180 °C
